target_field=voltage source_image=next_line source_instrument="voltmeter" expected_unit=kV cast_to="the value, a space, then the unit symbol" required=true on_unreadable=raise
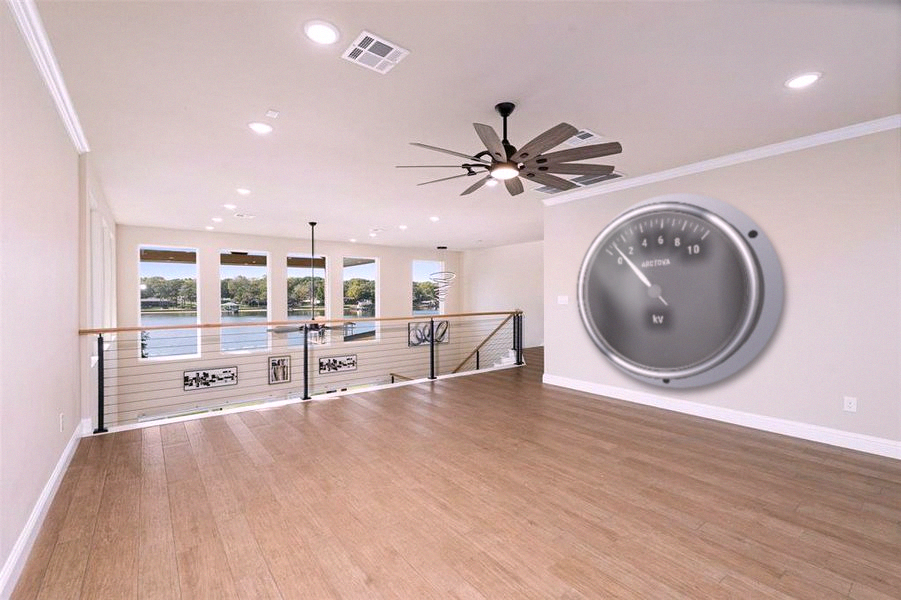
1 kV
